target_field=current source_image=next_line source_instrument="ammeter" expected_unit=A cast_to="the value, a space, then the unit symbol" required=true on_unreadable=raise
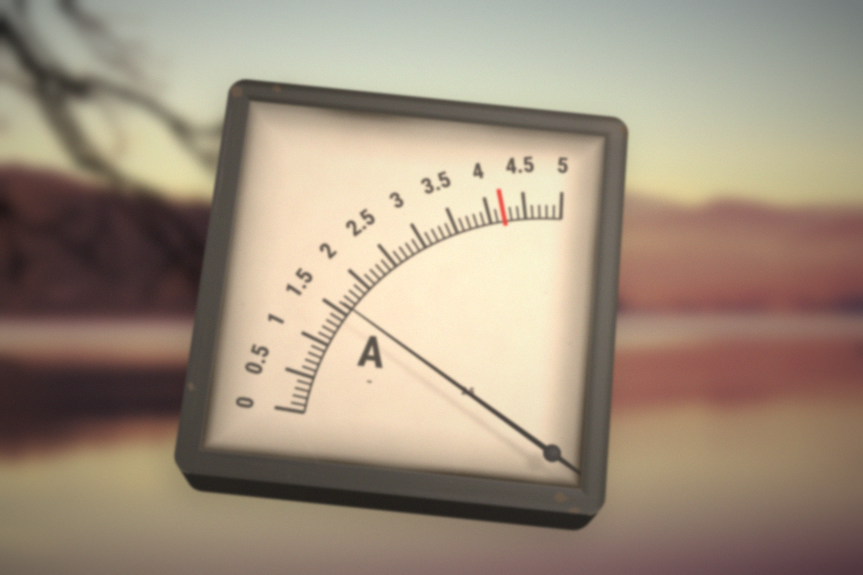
1.6 A
